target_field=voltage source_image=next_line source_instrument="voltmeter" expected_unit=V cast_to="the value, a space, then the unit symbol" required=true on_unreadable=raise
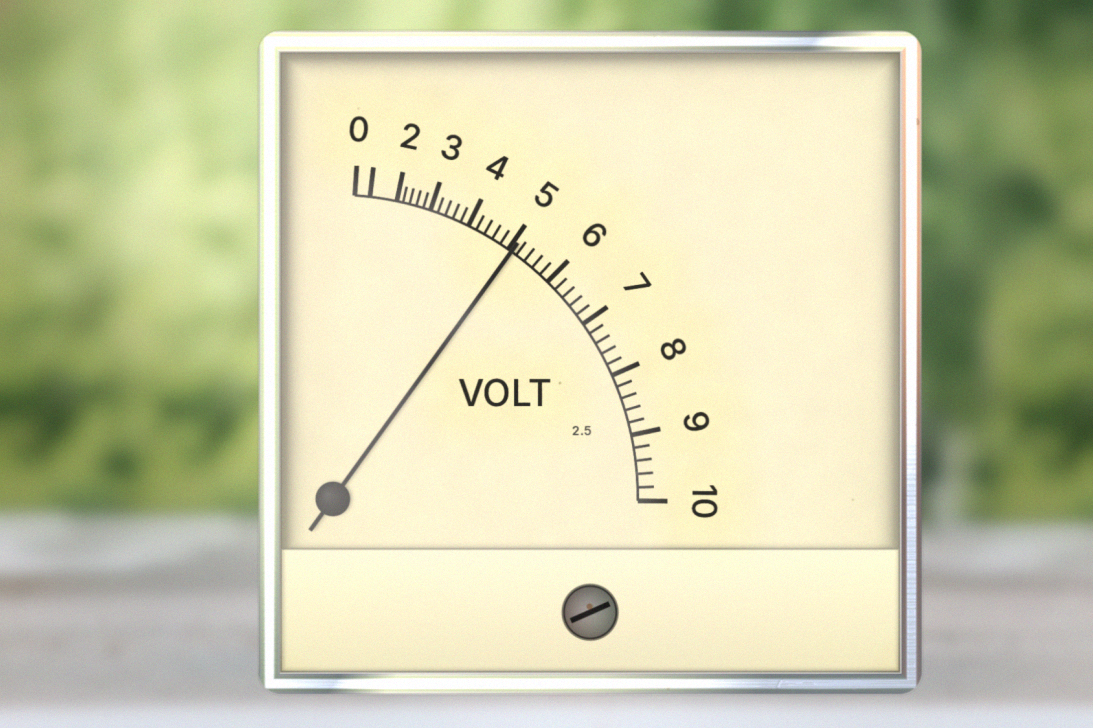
5.1 V
